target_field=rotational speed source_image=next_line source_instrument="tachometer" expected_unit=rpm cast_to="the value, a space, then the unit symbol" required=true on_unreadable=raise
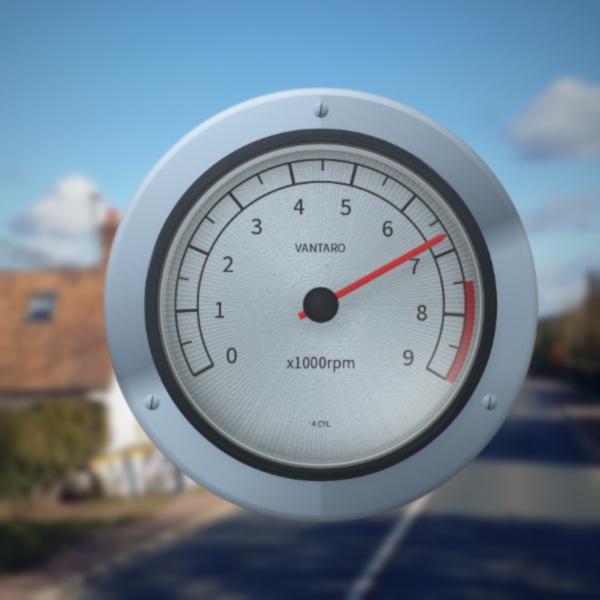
6750 rpm
